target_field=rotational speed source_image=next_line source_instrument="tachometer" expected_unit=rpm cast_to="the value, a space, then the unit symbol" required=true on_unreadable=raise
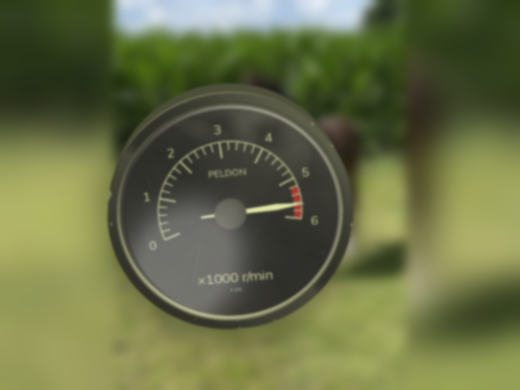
5600 rpm
